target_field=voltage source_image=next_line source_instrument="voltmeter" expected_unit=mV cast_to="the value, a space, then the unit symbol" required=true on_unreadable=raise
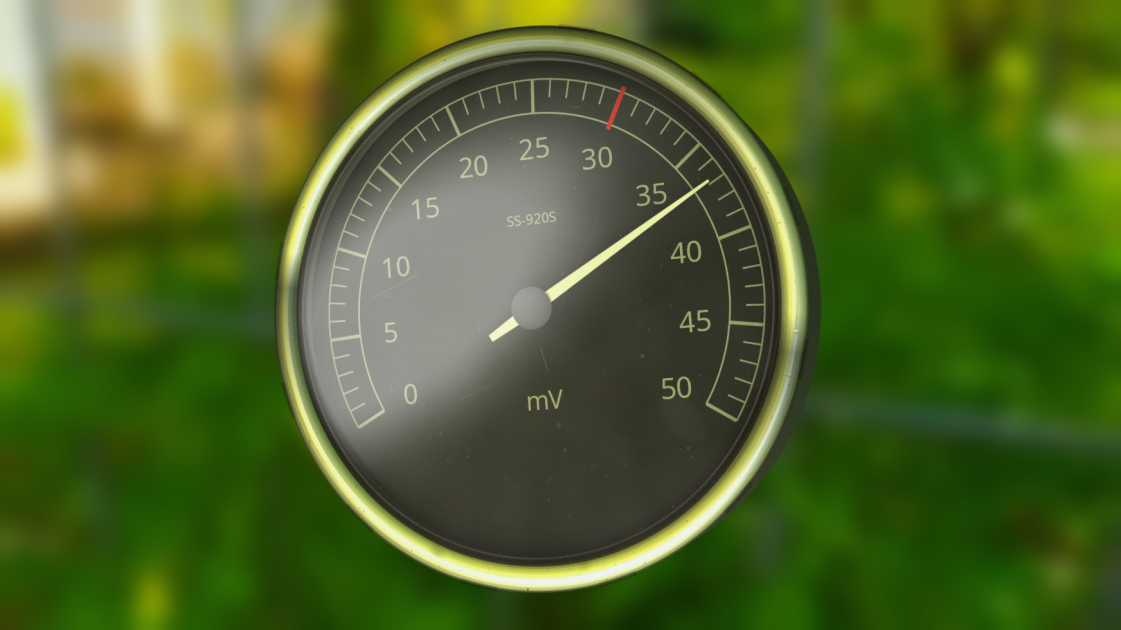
37 mV
